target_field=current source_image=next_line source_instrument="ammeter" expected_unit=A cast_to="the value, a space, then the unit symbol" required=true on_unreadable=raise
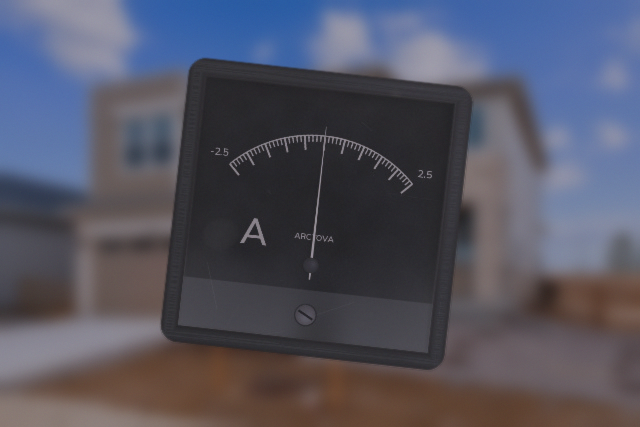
0 A
